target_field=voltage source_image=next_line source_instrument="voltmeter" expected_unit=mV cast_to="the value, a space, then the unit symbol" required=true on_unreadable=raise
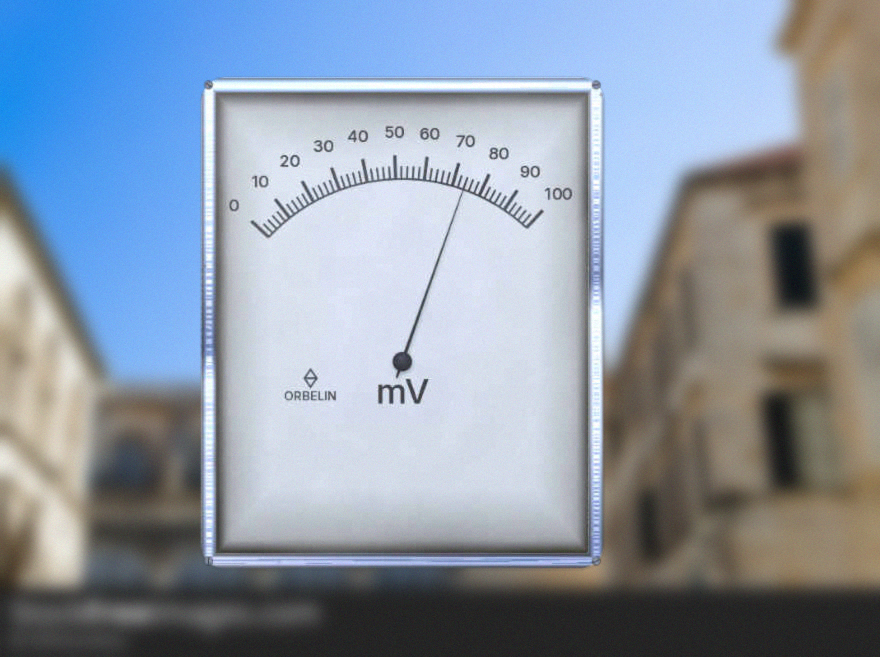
74 mV
